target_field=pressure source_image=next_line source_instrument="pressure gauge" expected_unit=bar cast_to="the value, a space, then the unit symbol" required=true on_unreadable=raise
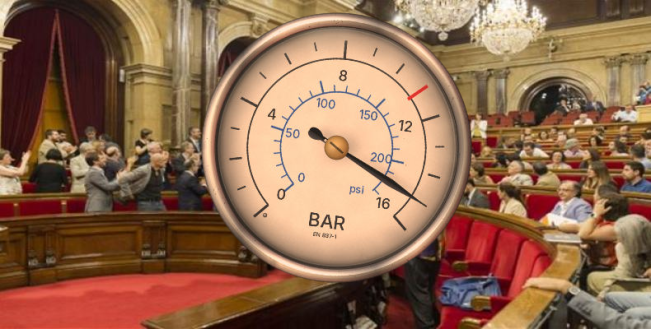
15 bar
